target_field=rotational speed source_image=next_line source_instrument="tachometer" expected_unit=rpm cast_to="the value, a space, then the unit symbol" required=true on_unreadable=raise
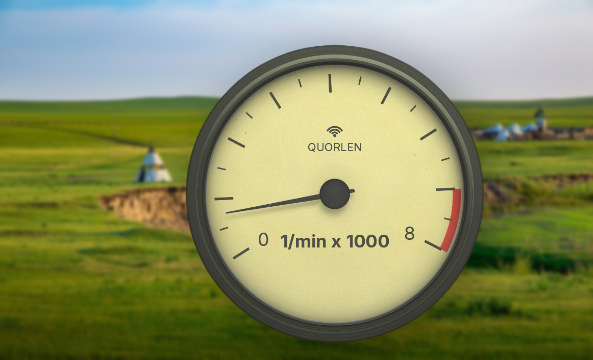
750 rpm
